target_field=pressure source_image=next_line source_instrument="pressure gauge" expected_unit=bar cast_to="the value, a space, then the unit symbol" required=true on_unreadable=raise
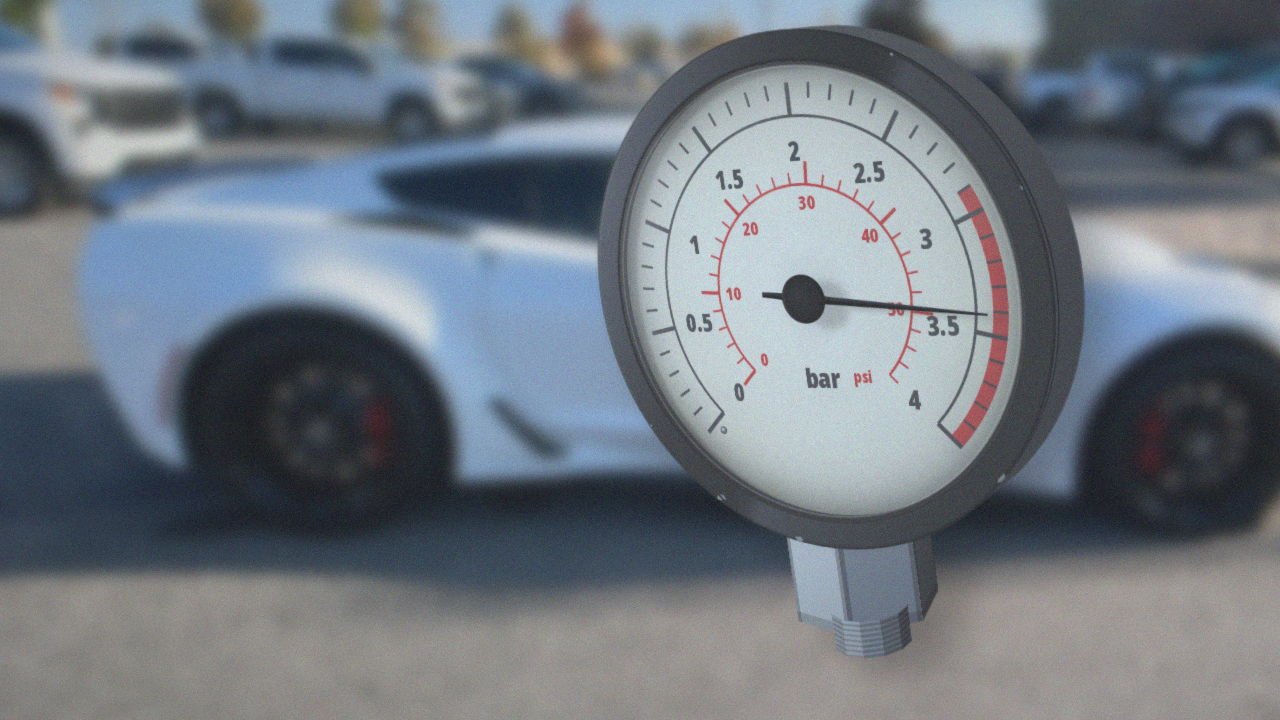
3.4 bar
